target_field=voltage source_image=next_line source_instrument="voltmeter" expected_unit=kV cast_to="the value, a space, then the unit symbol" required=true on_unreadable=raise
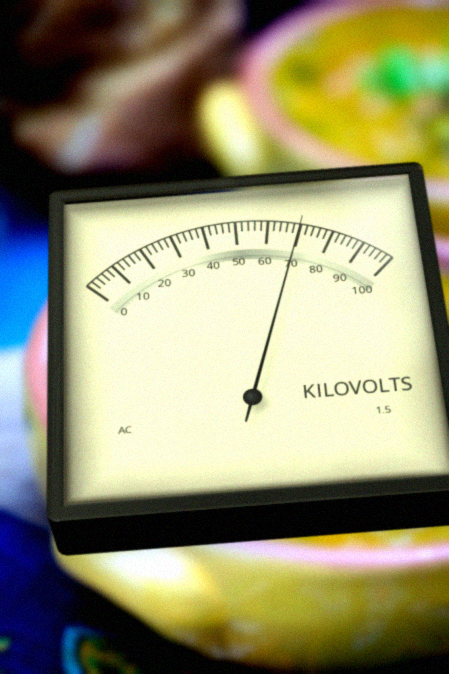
70 kV
